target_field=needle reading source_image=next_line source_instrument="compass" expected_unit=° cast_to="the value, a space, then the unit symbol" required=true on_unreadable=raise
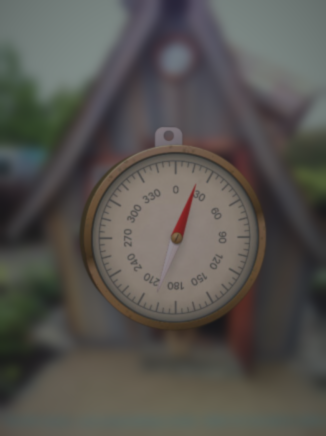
20 °
